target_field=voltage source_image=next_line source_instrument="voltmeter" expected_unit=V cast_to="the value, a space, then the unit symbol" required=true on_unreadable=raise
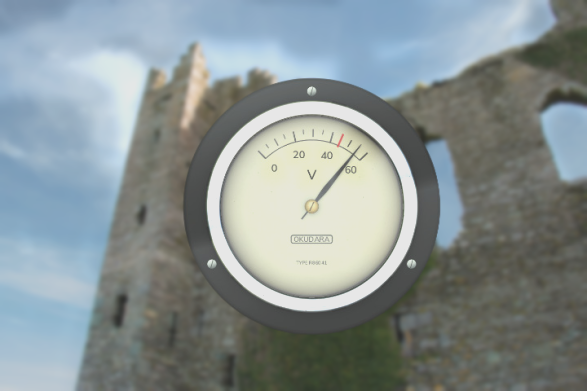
55 V
